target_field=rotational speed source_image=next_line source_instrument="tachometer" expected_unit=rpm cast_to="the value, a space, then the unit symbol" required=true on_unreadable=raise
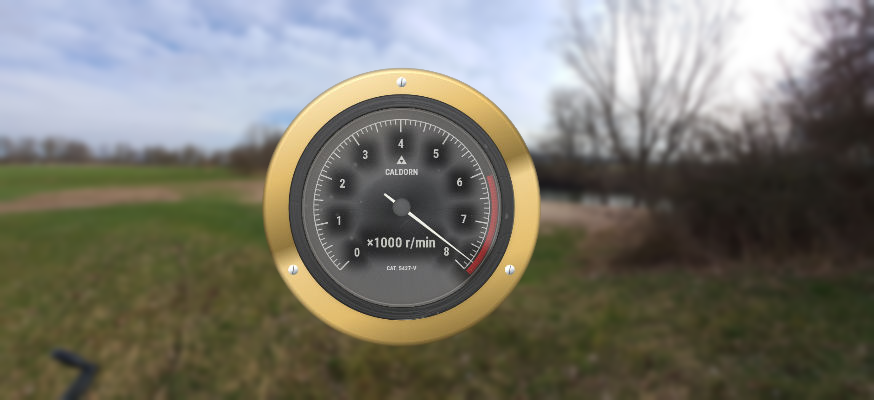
7800 rpm
